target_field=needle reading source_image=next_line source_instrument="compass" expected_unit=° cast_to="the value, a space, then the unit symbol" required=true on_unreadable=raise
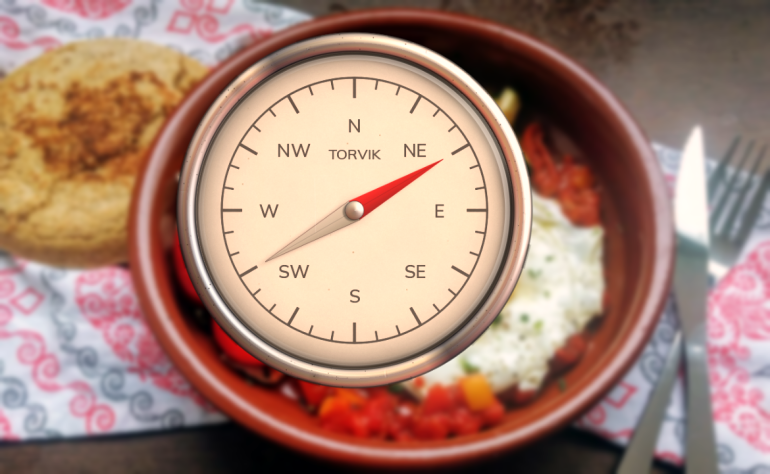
60 °
